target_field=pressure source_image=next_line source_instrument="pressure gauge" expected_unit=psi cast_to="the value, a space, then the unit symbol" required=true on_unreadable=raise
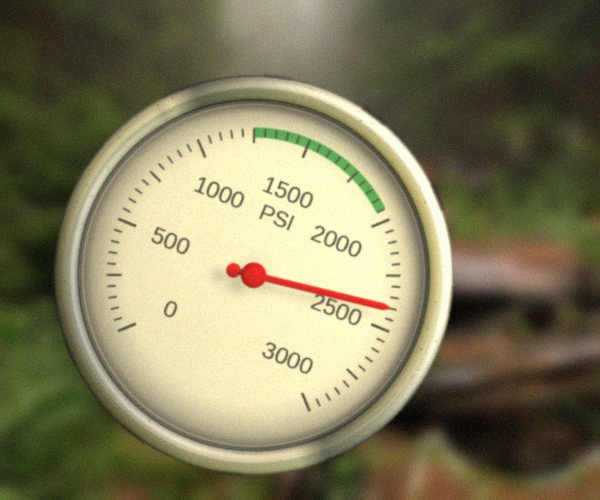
2400 psi
